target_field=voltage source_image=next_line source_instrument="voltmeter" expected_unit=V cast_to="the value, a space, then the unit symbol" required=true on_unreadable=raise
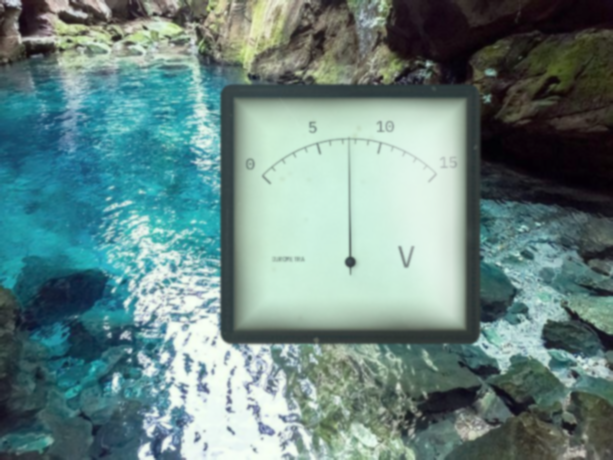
7.5 V
